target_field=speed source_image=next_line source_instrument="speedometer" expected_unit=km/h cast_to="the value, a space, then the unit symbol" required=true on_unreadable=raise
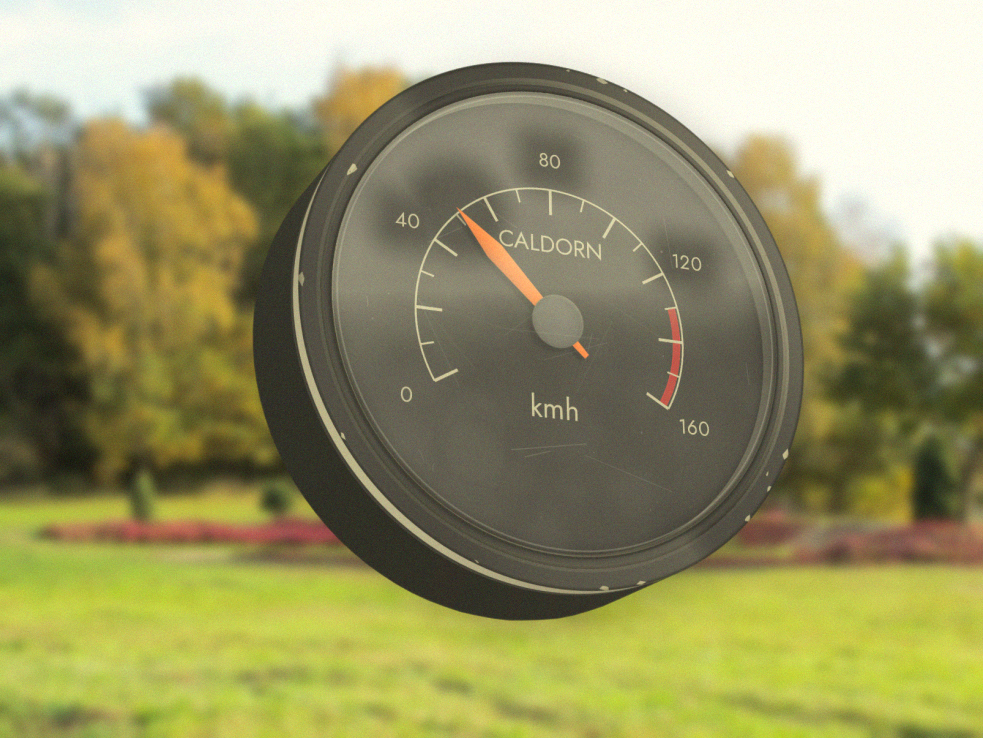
50 km/h
